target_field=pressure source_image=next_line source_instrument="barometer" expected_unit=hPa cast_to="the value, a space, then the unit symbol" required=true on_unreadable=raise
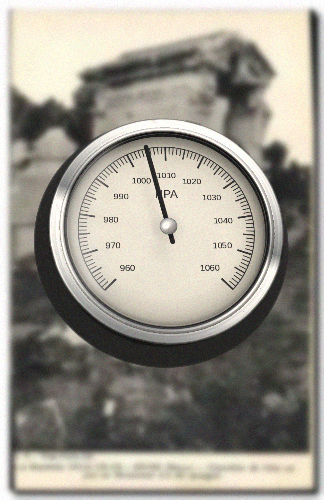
1005 hPa
